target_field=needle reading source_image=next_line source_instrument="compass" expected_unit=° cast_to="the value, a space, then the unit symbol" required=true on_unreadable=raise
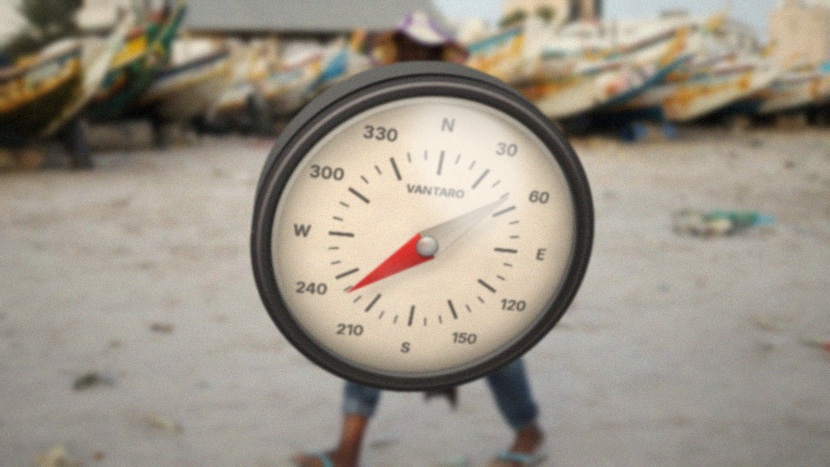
230 °
